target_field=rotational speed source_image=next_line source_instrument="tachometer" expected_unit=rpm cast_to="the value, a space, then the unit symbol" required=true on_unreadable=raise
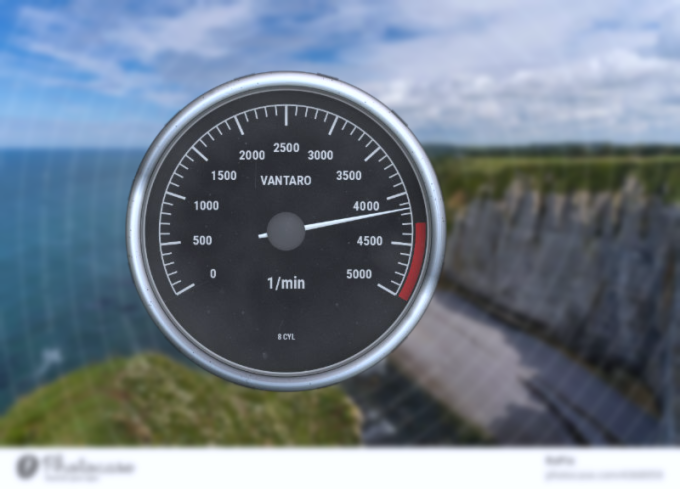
4150 rpm
